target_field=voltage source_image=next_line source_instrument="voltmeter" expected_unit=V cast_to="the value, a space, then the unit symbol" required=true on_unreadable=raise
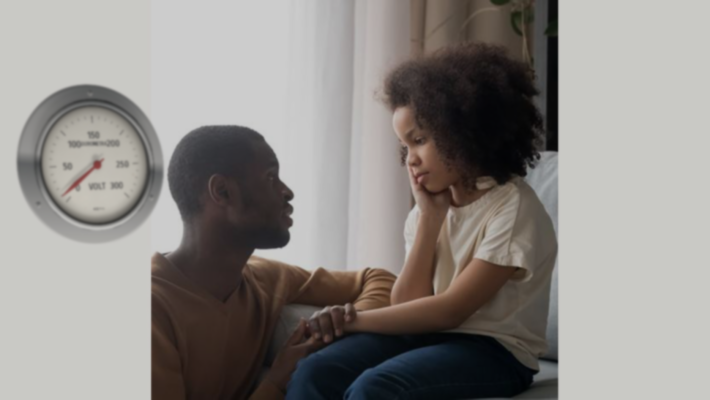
10 V
